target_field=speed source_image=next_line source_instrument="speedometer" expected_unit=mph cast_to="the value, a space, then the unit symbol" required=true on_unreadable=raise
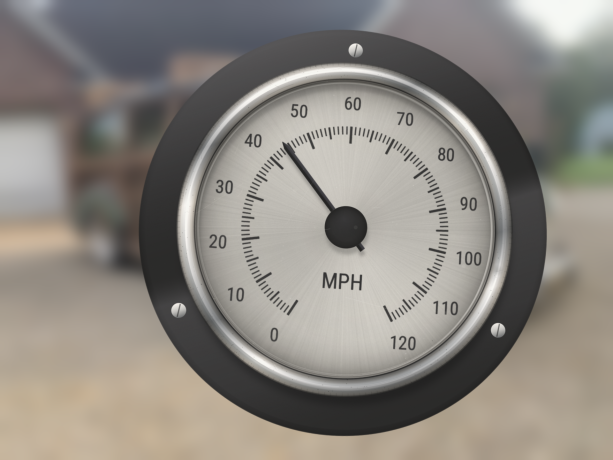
44 mph
